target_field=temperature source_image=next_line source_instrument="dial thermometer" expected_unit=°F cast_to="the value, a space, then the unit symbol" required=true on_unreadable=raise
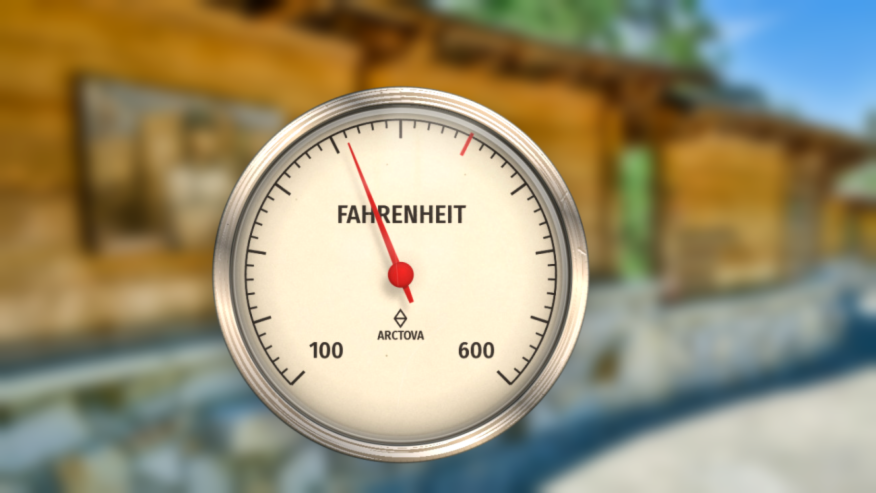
310 °F
